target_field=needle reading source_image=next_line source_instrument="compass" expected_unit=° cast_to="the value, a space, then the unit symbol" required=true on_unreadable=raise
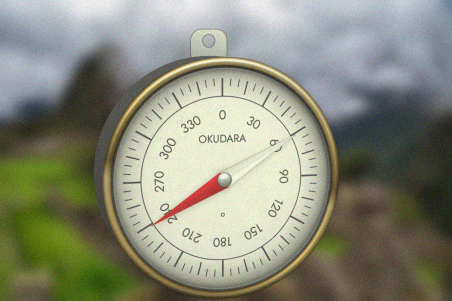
240 °
